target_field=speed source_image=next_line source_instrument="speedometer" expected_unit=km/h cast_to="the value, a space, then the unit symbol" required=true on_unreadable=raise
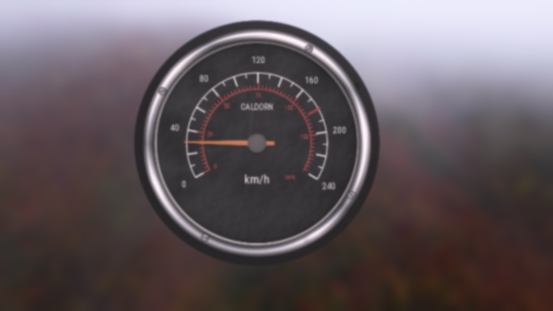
30 km/h
